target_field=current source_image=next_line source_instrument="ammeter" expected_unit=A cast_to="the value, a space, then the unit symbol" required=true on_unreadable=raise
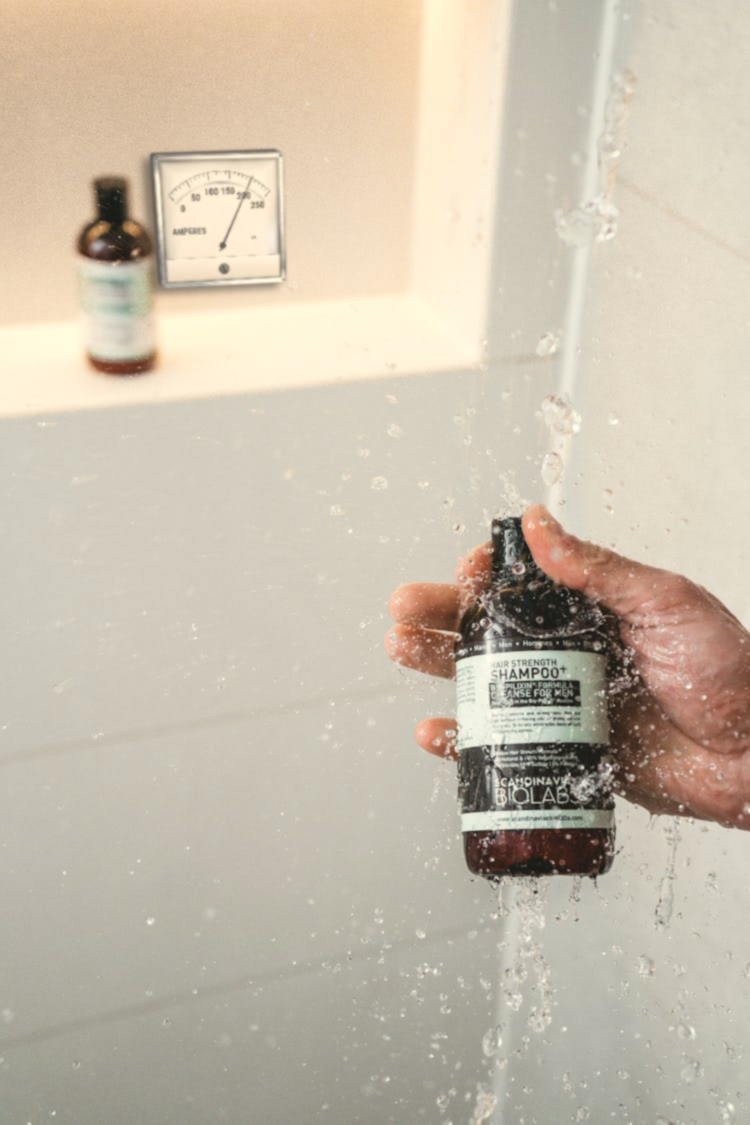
200 A
